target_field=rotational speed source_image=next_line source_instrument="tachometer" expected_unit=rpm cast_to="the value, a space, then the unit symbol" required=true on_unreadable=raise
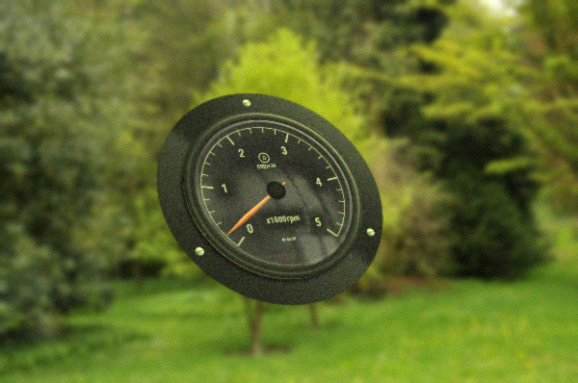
200 rpm
